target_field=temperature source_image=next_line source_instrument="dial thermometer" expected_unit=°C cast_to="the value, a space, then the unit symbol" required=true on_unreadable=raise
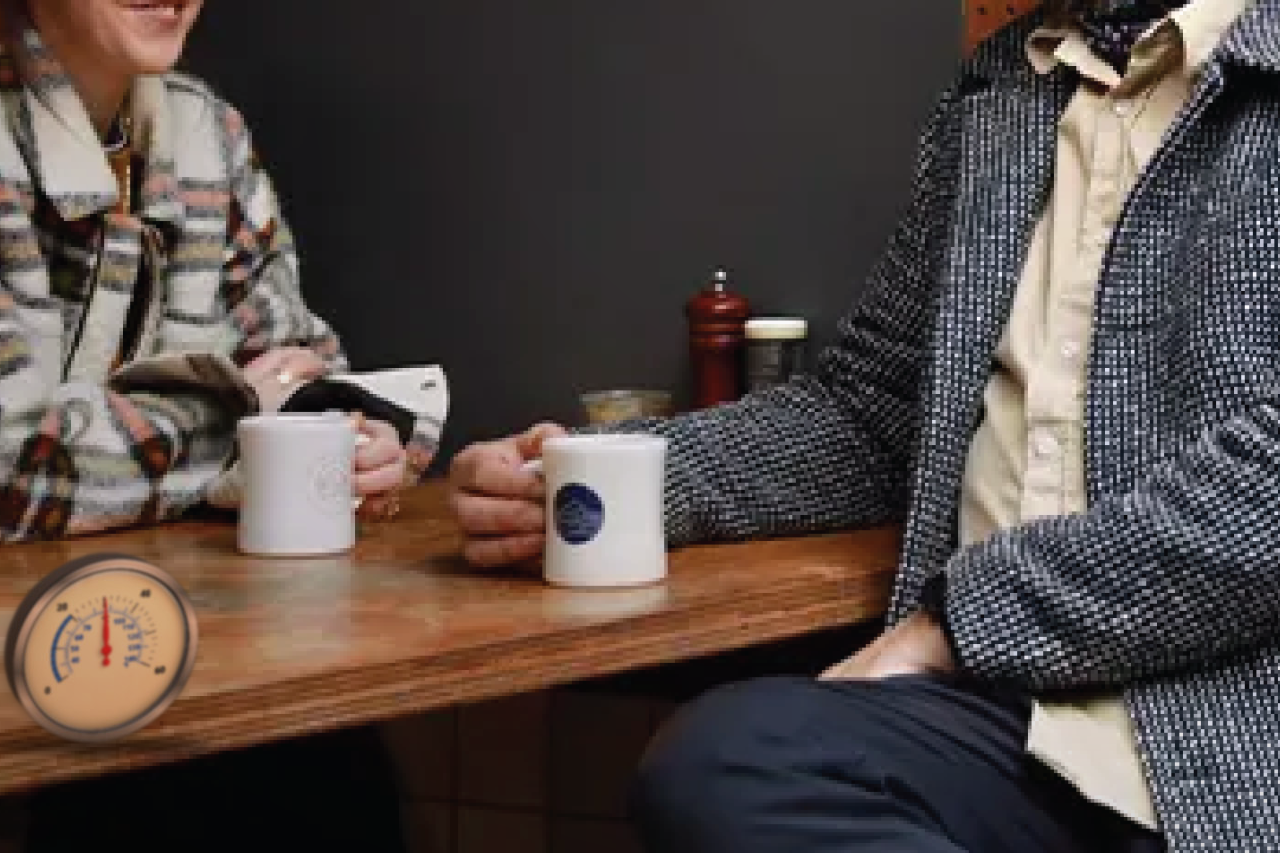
30 °C
